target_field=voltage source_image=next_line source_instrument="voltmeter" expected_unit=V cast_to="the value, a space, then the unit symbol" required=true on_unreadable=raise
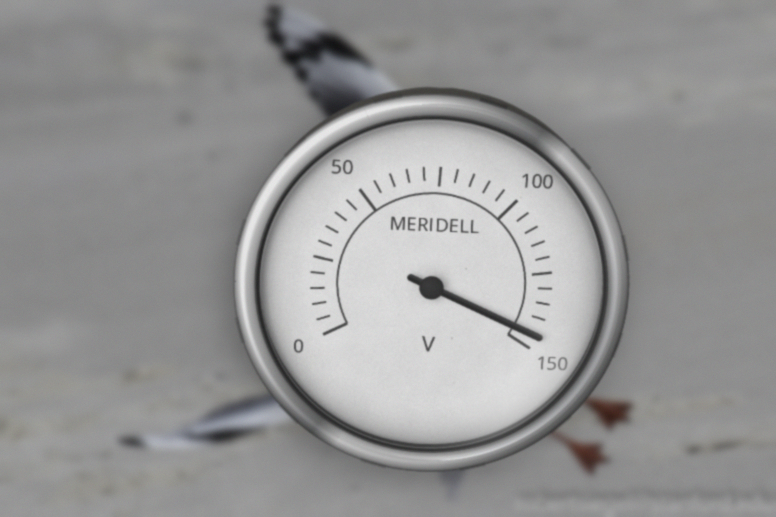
145 V
